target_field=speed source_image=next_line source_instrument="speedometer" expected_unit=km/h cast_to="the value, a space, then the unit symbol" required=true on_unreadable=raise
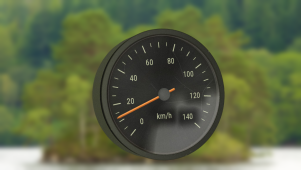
12.5 km/h
